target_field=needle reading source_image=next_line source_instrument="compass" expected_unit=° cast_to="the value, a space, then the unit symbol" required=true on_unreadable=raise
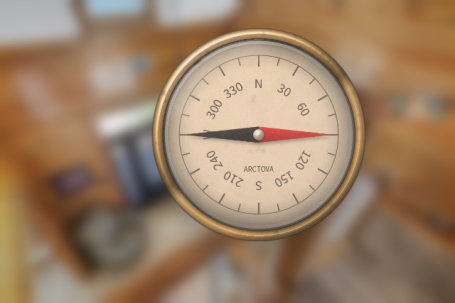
90 °
